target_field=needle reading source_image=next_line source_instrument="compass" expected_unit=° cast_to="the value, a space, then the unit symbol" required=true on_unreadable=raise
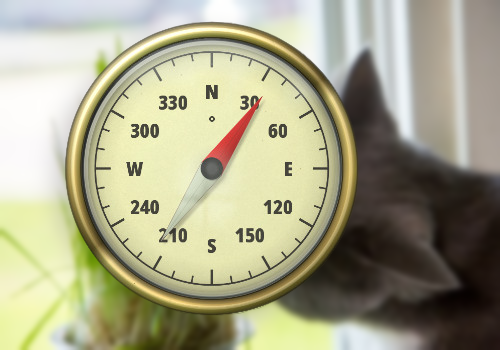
35 °
